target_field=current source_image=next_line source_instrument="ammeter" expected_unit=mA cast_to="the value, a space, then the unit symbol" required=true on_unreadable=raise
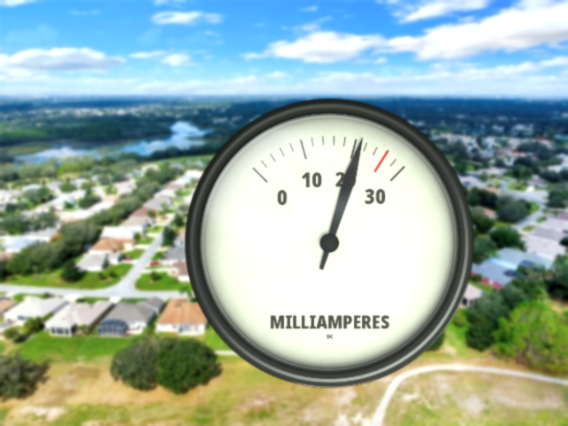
21 mA
